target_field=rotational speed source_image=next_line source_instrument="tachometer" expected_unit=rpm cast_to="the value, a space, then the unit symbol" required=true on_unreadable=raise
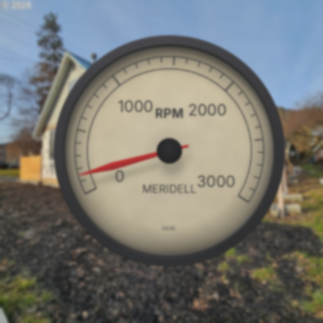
150 rpm
